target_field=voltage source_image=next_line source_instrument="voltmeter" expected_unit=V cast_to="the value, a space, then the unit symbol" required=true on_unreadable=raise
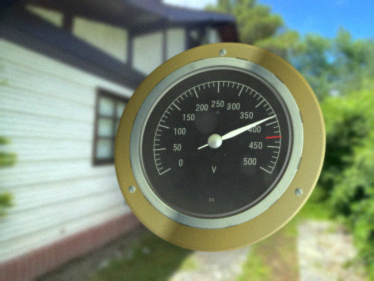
390 V
